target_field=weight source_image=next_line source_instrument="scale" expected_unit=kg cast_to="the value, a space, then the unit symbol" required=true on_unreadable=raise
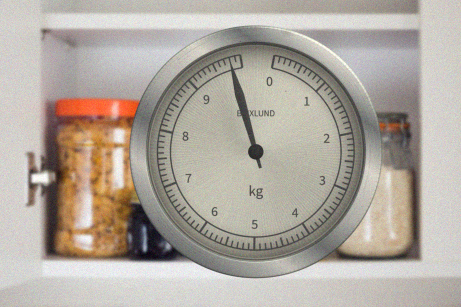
9.8 kg
